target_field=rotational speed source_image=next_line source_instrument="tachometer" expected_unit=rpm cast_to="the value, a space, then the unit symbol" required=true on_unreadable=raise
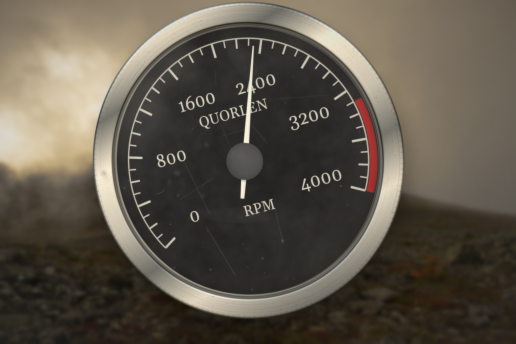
2350 rpm
